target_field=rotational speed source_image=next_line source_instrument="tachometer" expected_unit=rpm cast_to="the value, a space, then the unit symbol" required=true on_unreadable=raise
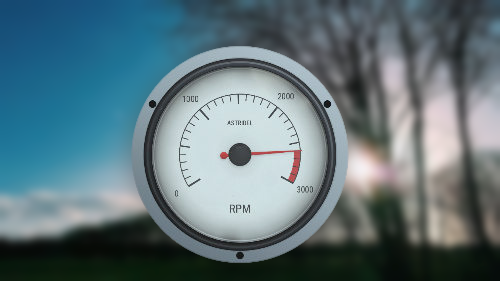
2600 rpm
